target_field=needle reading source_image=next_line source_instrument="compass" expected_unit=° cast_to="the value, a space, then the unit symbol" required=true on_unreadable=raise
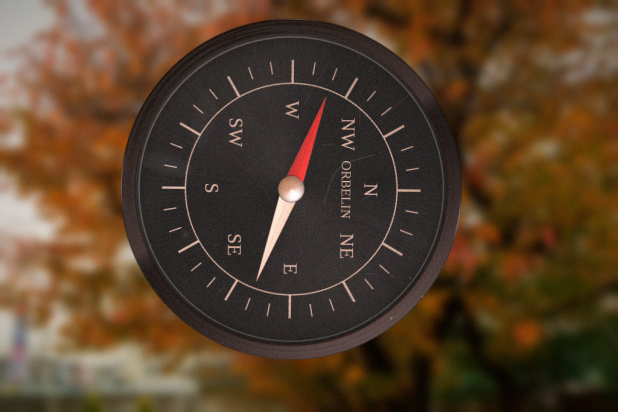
290 °
